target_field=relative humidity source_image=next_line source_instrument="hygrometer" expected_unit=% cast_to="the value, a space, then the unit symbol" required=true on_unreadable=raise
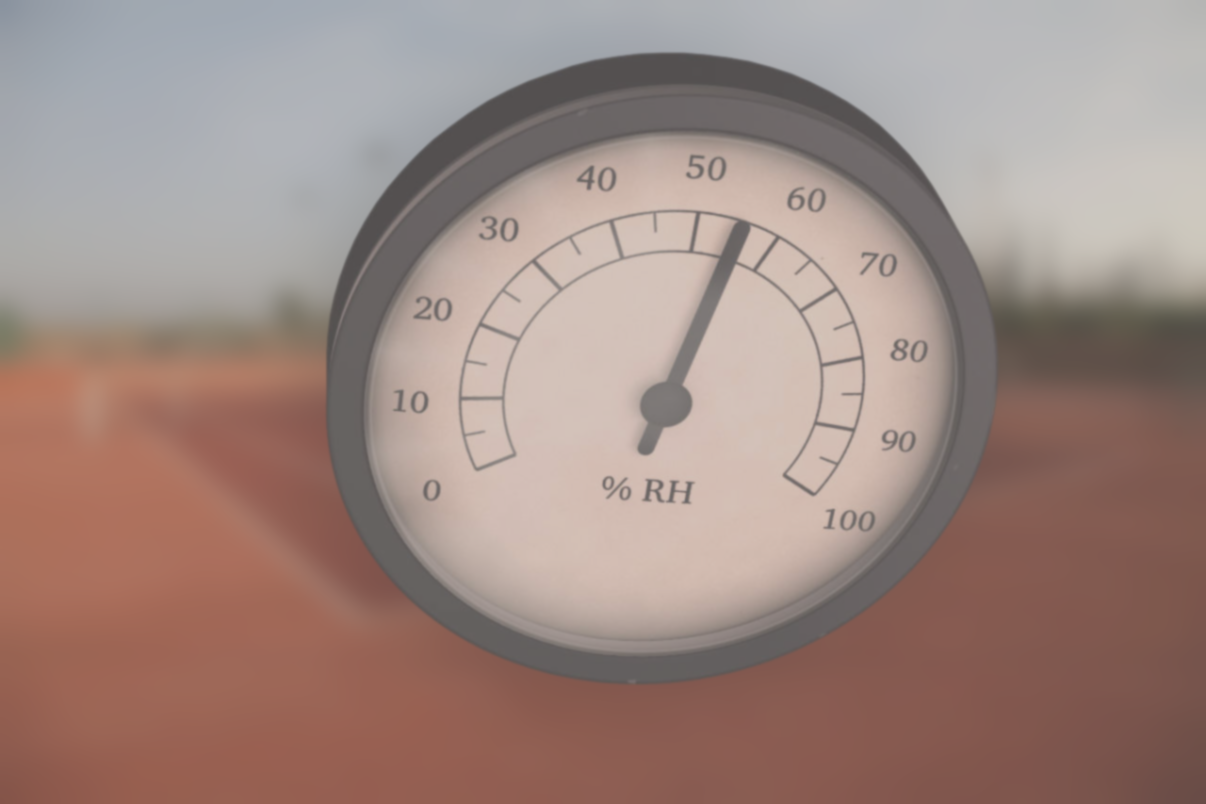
55 %
